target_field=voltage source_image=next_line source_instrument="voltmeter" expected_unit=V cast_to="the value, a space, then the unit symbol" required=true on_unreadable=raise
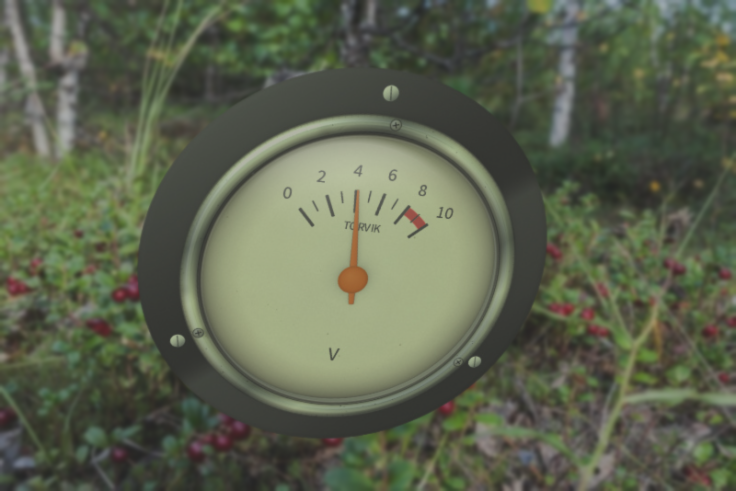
4 V
